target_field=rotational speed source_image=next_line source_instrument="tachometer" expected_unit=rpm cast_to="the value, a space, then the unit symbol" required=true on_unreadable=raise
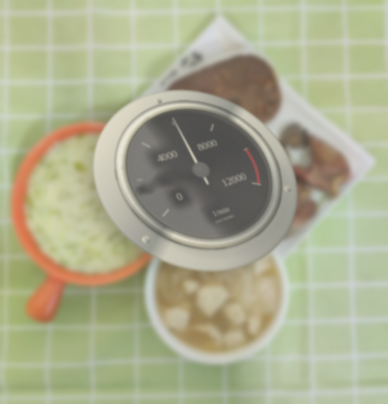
6000 rpm
